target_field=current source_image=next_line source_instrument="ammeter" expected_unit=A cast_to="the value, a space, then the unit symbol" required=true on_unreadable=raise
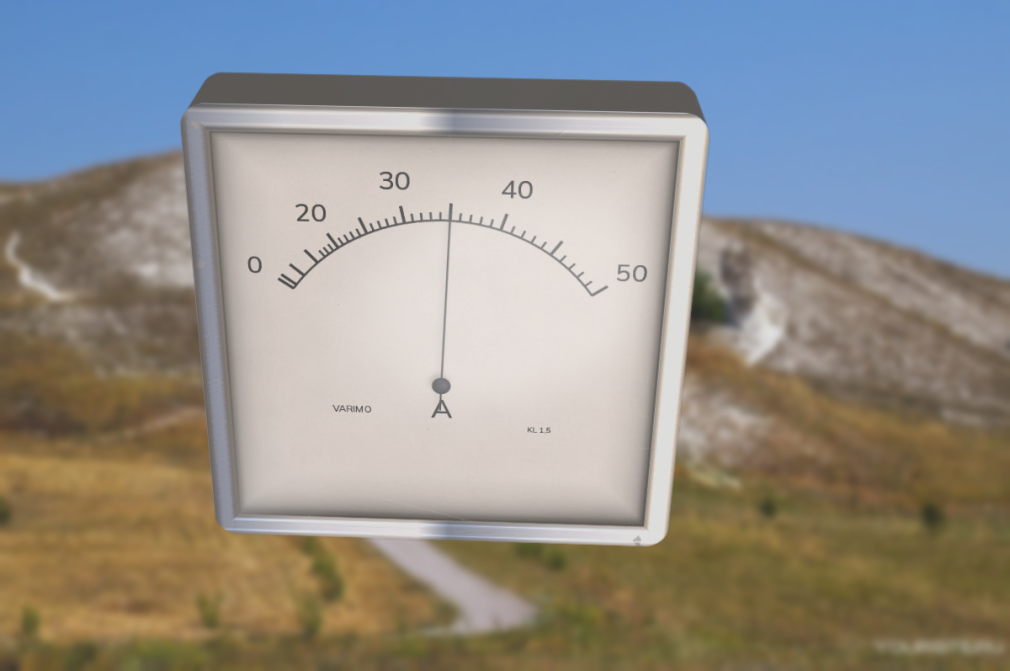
35 A
